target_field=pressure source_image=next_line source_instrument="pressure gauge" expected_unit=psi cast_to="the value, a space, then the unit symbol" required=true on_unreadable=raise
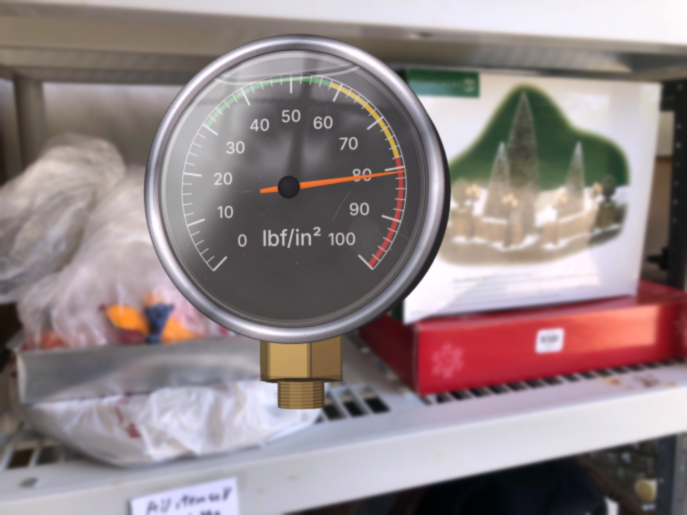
81 psi
